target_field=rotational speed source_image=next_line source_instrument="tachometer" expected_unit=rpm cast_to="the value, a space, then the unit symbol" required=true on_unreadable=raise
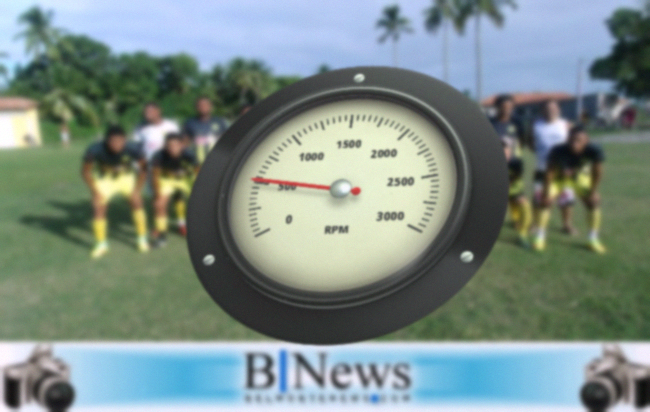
500 rpm
